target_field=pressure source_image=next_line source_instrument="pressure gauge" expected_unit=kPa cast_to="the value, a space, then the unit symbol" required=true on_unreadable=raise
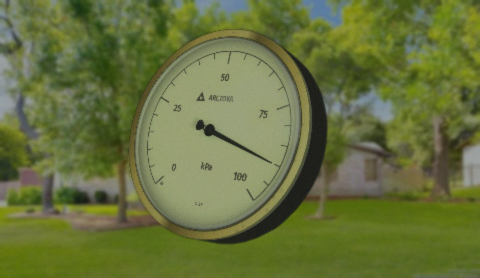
90 kPa
